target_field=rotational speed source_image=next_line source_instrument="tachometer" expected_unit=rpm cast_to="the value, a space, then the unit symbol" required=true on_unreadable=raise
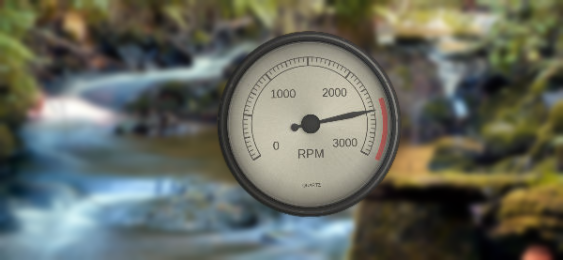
2500 rpm
